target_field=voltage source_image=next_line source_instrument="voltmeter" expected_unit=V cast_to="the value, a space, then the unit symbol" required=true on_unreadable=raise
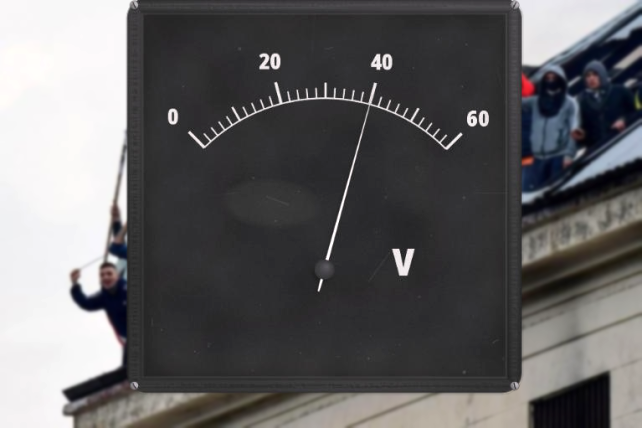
40 V
